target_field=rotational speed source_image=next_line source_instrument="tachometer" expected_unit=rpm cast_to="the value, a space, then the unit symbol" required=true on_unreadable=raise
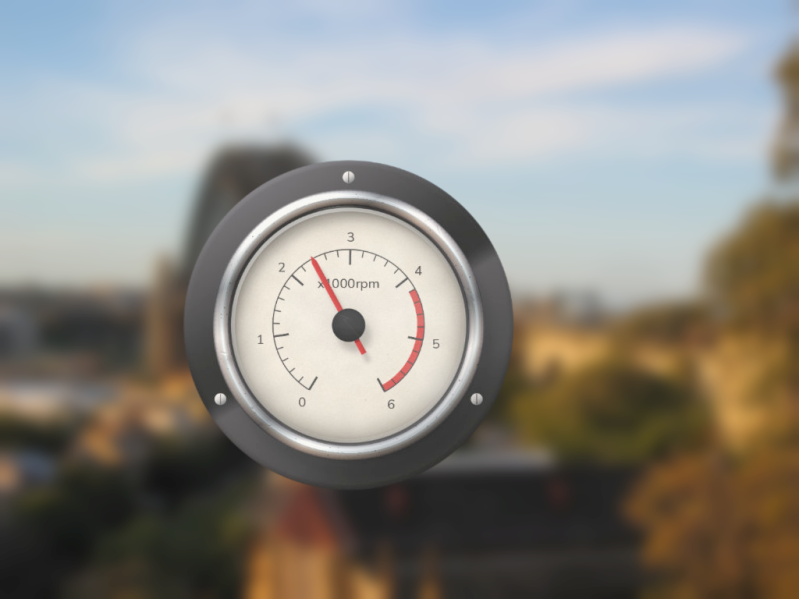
2400 rpm
